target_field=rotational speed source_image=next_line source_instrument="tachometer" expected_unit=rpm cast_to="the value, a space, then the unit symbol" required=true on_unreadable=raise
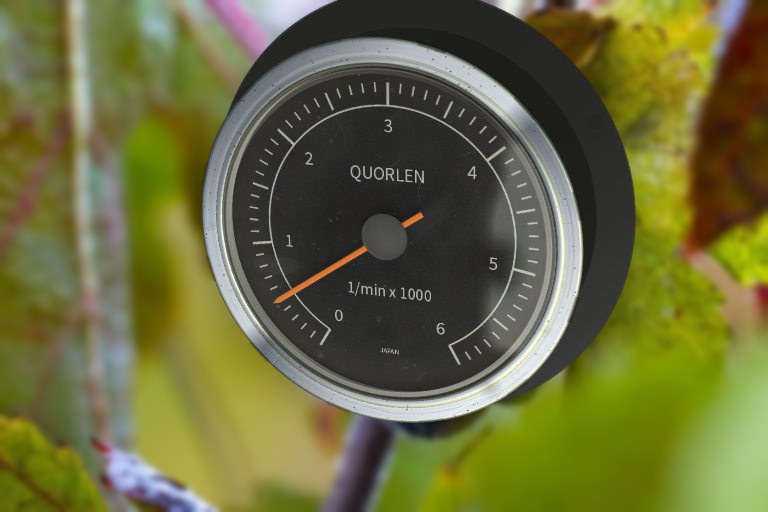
500 rpm
